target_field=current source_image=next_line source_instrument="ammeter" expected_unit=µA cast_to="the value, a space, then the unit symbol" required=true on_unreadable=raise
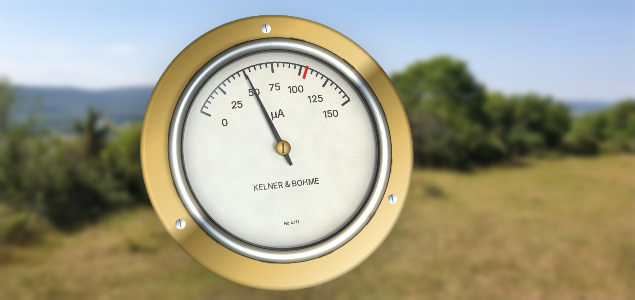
50 µA
